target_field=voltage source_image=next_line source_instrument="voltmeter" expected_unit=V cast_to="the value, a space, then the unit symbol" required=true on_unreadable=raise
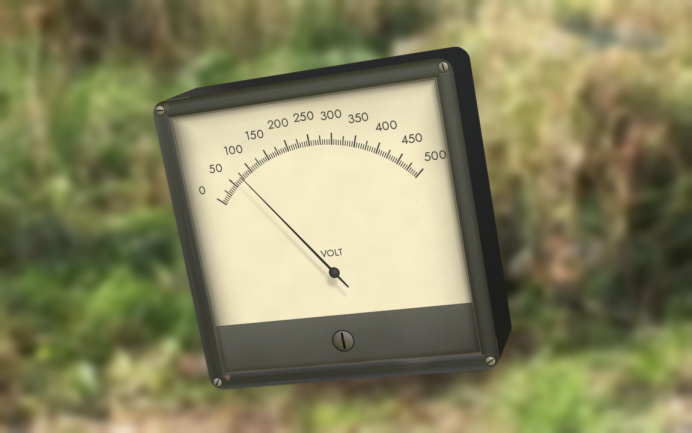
75 V
